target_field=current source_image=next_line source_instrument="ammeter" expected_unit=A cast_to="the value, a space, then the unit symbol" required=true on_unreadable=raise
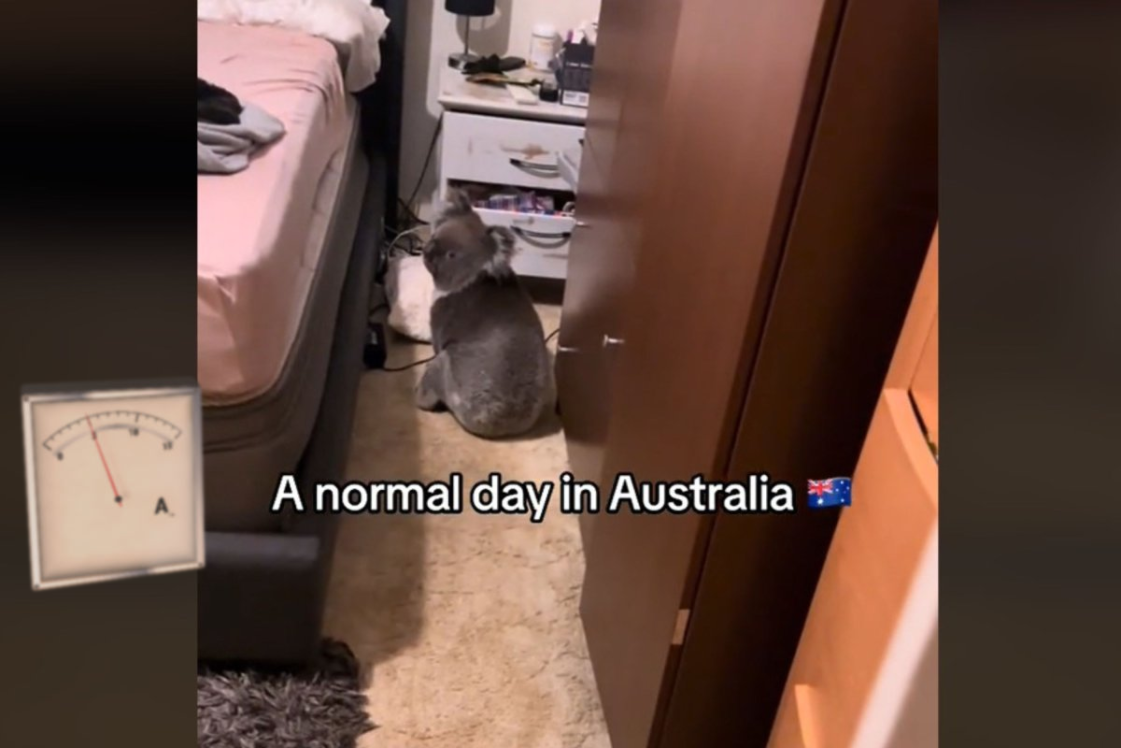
5 A
